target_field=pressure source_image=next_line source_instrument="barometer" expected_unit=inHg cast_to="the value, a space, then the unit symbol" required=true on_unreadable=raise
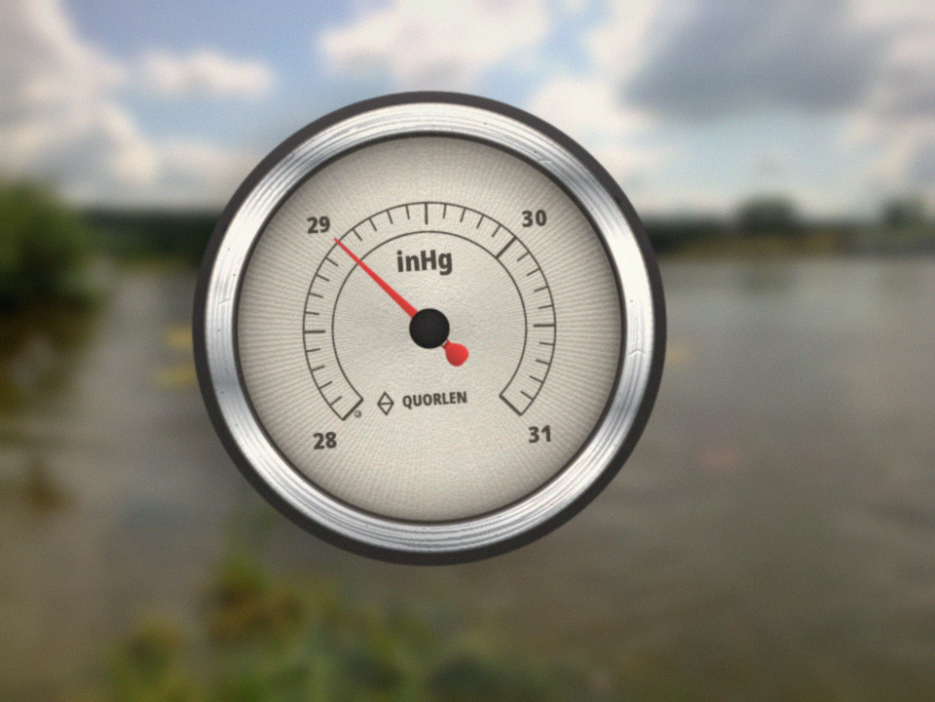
29 inHg
